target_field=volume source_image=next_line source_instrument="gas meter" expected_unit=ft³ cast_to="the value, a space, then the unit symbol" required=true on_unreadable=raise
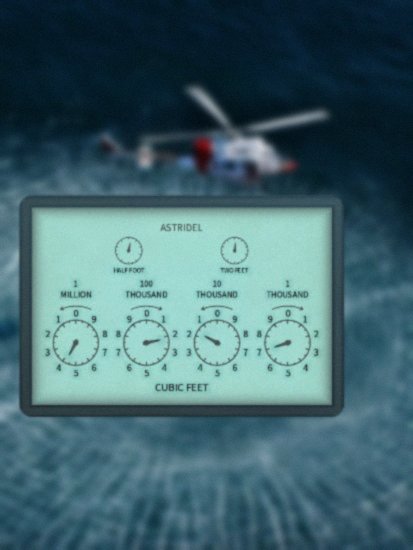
421700 ft³
